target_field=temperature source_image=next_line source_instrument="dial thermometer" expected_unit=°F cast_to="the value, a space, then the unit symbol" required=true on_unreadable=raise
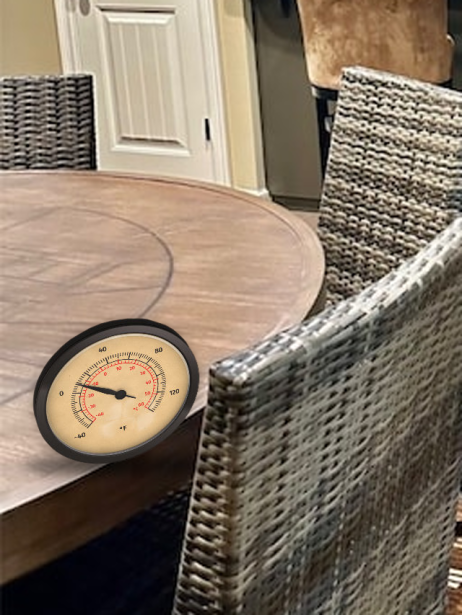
10 °F
